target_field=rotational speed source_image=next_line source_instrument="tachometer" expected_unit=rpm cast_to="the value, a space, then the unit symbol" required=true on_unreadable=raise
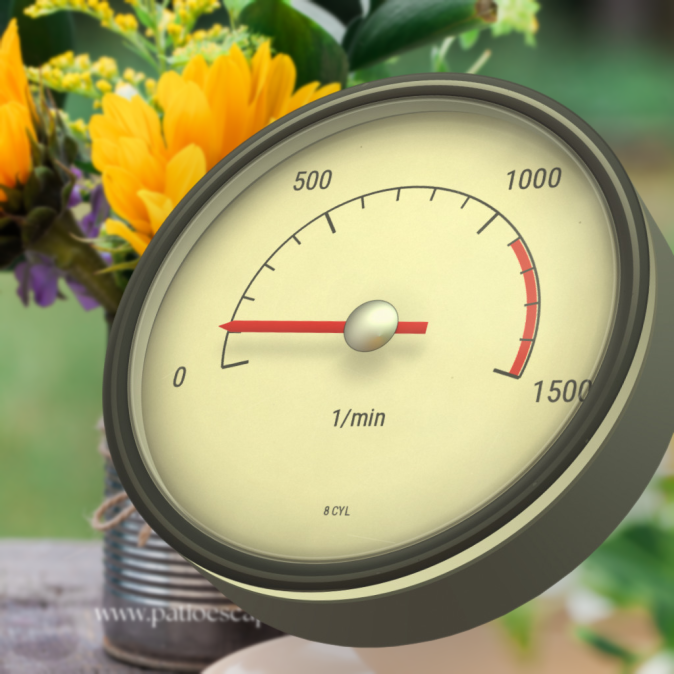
100 rpm
